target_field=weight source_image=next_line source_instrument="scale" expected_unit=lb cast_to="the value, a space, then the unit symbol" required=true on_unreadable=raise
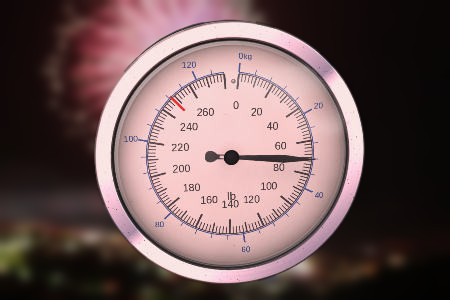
70 lb
